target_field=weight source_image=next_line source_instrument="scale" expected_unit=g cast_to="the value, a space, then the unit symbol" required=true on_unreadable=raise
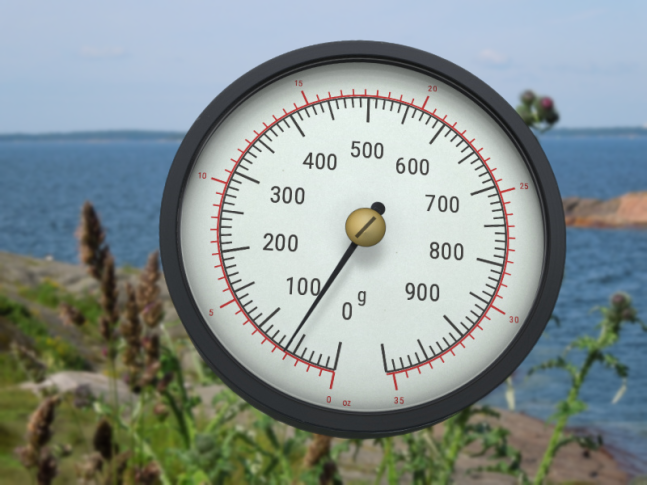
60 g
